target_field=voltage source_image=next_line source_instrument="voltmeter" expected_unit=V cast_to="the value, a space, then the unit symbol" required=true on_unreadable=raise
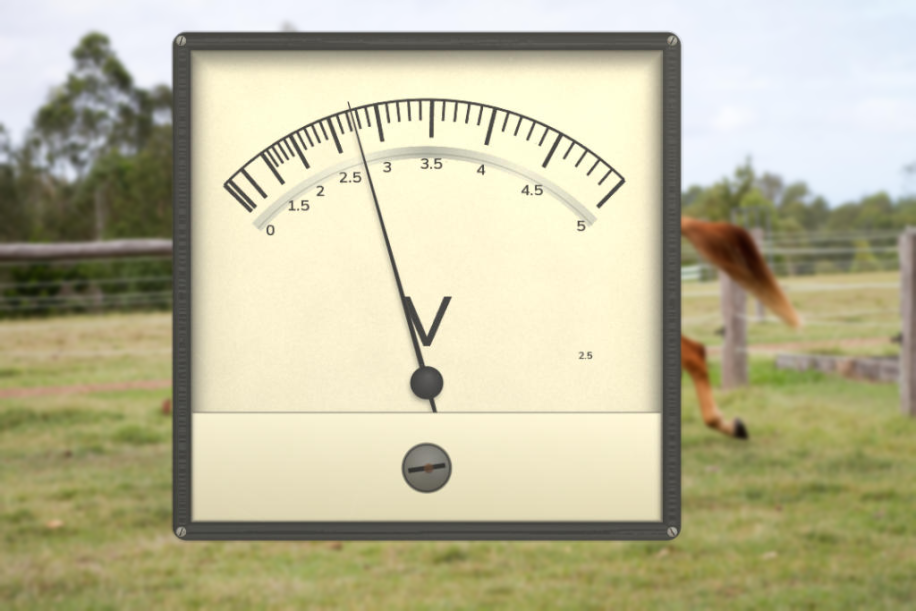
2.75 V
